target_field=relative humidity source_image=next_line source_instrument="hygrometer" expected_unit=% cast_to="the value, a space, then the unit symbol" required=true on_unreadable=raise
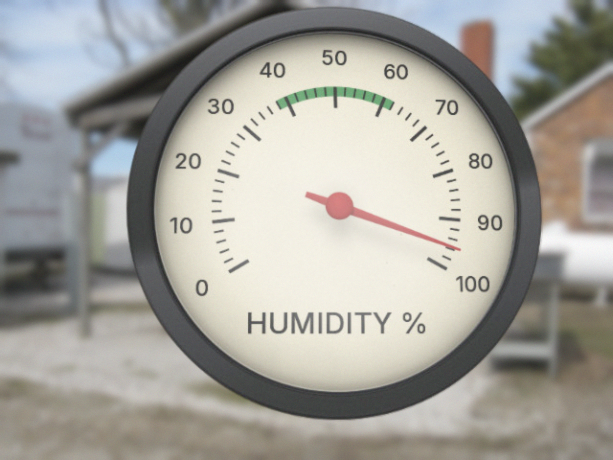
96 %
